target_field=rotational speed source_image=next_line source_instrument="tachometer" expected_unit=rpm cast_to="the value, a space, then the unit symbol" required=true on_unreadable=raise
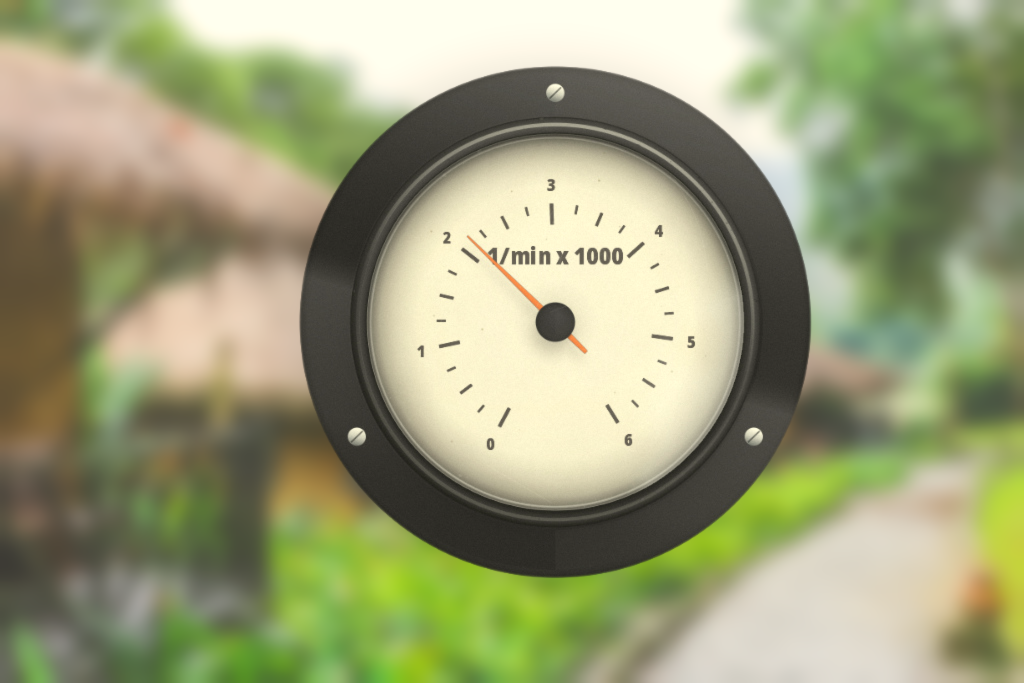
2125 rpm
